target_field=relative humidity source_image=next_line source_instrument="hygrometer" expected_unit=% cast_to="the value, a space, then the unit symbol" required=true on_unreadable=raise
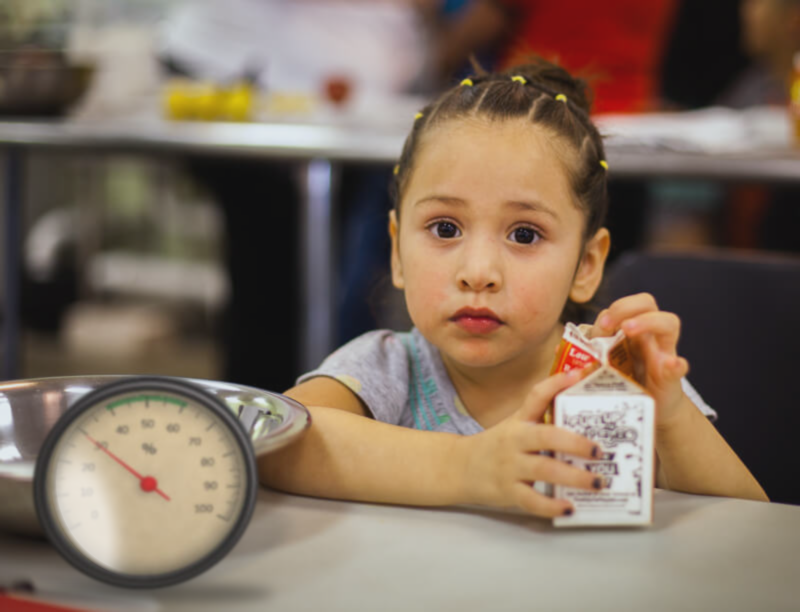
30 %
